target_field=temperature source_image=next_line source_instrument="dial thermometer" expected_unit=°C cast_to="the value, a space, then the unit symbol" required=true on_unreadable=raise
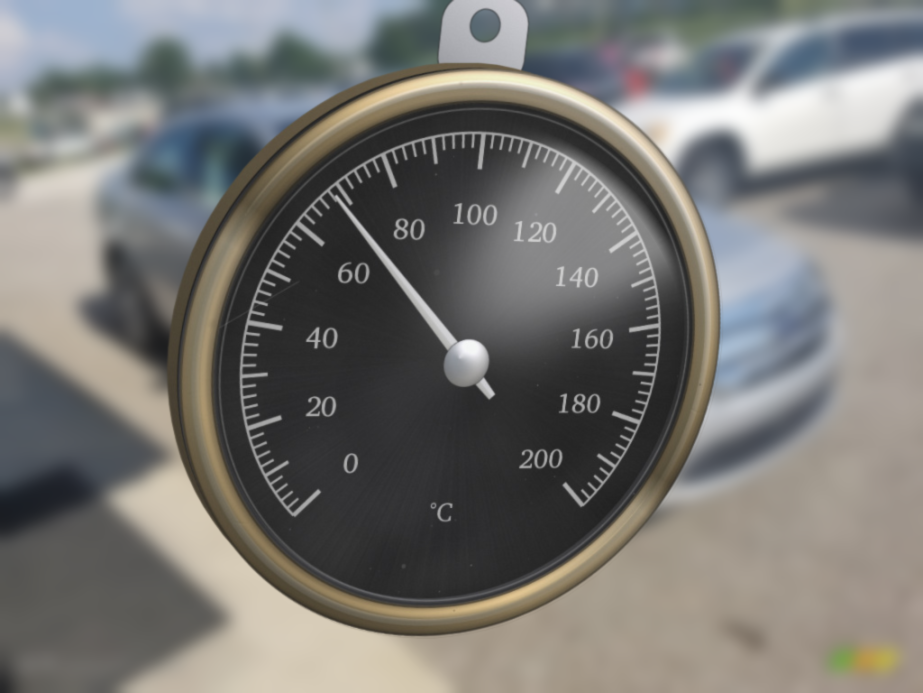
68 °C
